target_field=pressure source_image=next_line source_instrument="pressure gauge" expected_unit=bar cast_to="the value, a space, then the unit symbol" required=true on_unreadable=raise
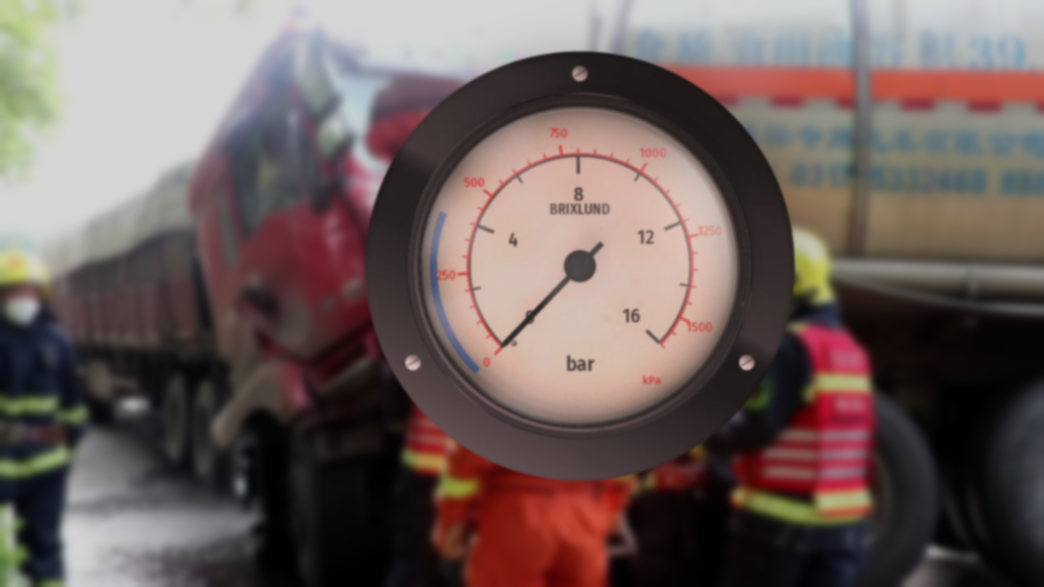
0 bar
